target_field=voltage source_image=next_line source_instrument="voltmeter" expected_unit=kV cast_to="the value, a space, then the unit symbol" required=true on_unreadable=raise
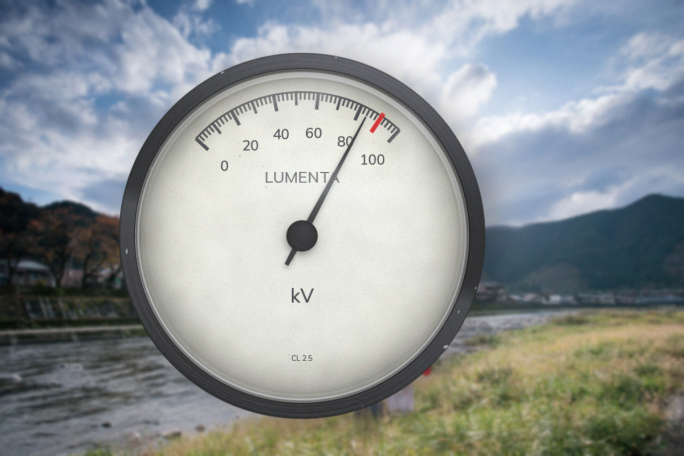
84 kV
